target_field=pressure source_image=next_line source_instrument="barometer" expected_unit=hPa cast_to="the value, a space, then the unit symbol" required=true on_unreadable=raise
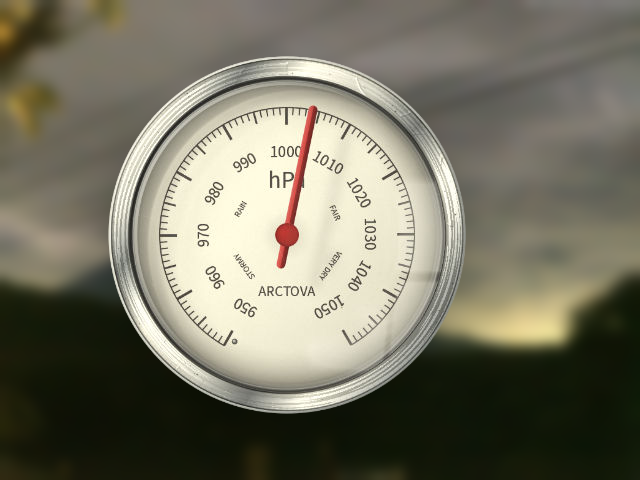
1004 hPa
